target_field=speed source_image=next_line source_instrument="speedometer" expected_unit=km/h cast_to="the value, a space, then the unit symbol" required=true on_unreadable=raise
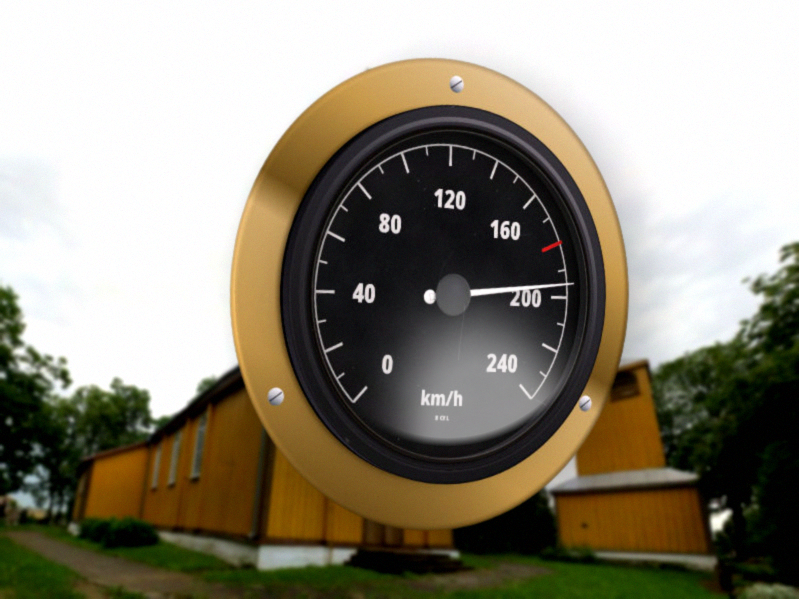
195 km/h
